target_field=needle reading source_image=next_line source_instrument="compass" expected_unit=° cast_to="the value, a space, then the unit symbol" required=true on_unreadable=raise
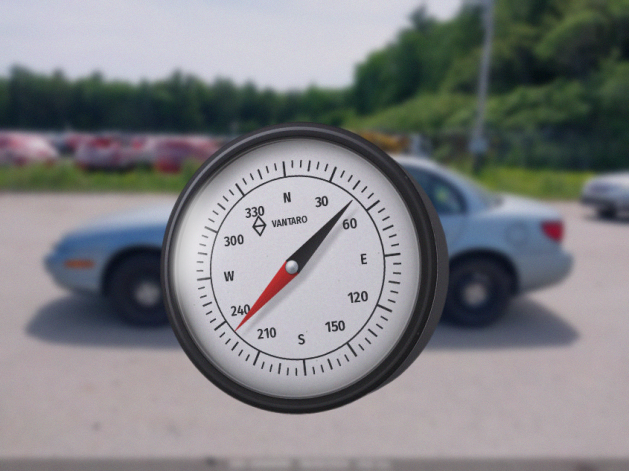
230 °
